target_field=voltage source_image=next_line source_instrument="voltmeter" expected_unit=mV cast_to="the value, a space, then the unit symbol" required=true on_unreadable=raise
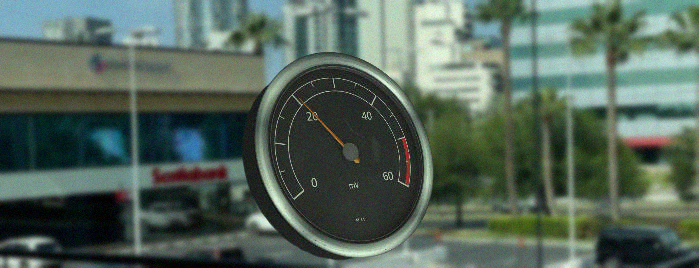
20 mV
